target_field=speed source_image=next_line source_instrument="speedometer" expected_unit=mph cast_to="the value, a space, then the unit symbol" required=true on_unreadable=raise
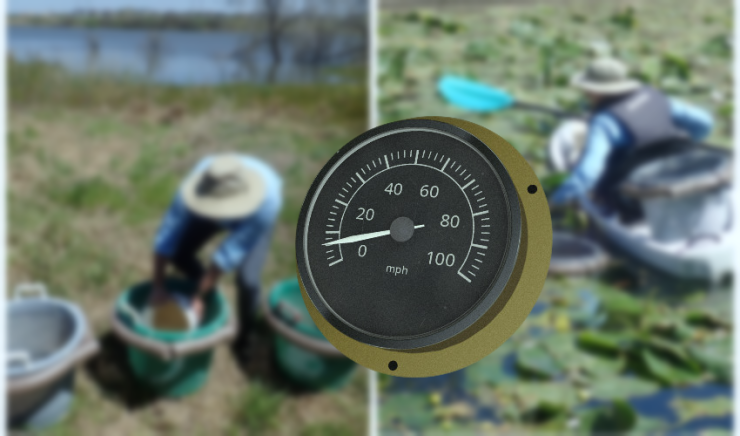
6 mph
